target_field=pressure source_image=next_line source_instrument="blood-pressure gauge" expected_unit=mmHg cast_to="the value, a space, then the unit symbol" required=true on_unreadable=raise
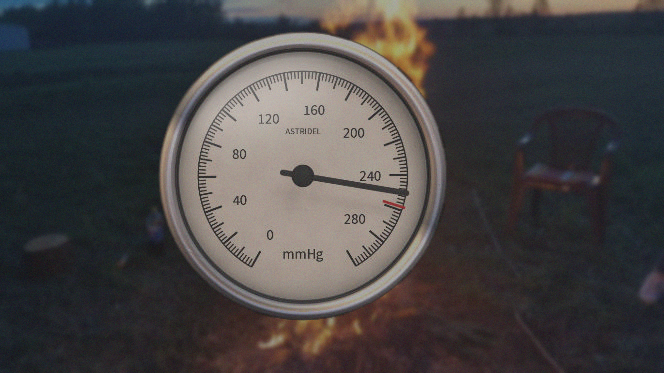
250 mmHg
